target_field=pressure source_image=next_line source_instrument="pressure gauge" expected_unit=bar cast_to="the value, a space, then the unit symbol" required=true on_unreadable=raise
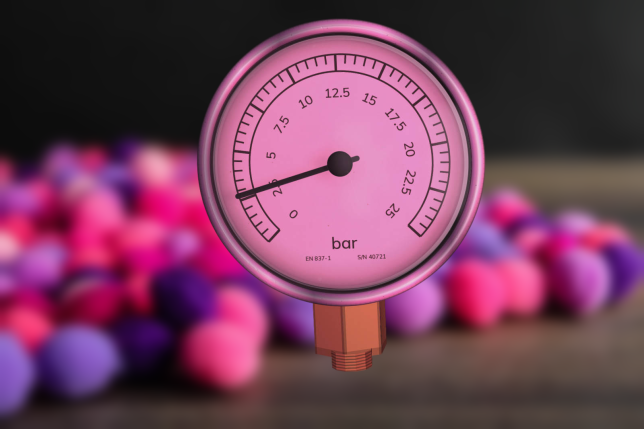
2.75 bar
